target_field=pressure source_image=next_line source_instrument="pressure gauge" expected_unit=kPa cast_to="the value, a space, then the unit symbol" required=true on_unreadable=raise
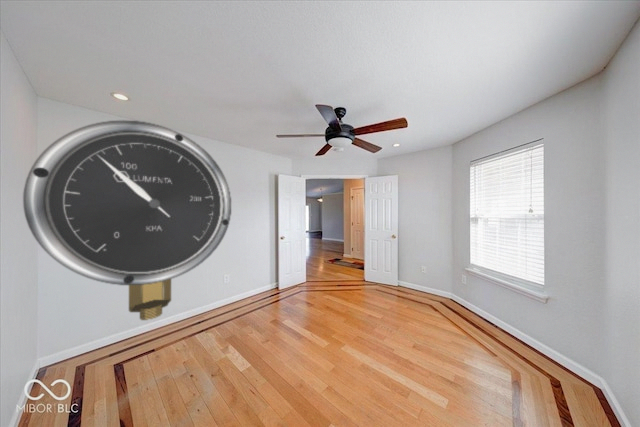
85 kPa
